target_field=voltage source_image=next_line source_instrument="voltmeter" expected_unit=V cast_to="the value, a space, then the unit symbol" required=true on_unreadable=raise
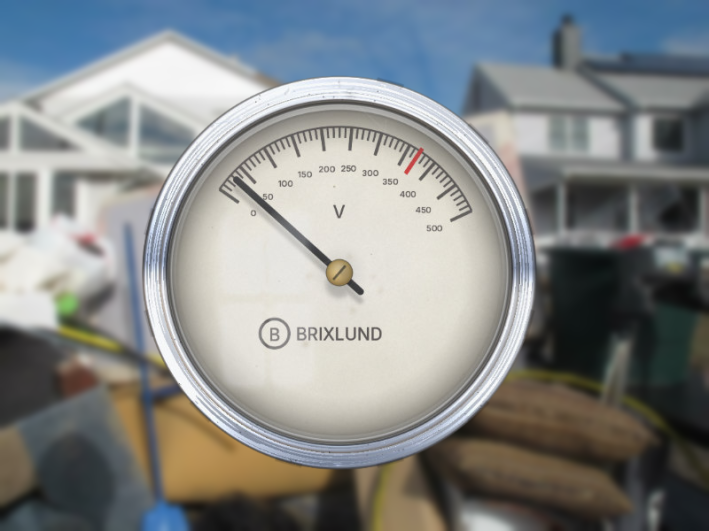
30 V
